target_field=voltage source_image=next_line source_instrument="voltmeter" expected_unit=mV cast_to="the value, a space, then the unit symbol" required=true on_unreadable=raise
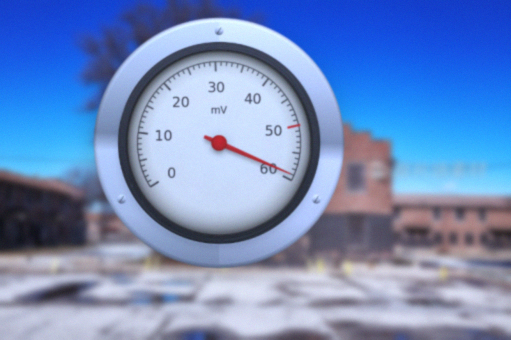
59 mV
